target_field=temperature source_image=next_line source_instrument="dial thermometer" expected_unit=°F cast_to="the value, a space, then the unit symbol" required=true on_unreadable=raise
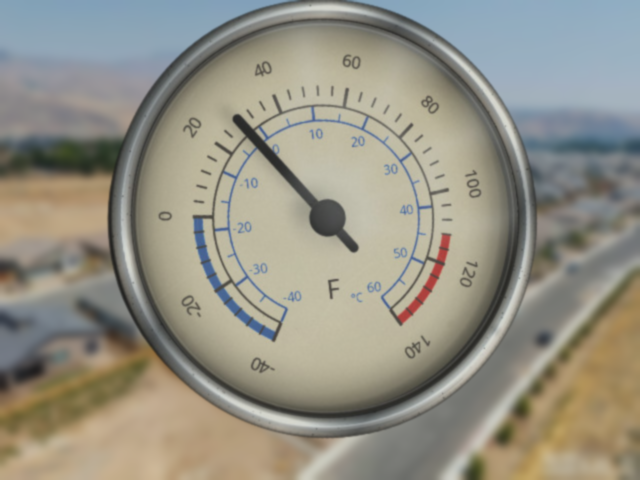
28 °F
